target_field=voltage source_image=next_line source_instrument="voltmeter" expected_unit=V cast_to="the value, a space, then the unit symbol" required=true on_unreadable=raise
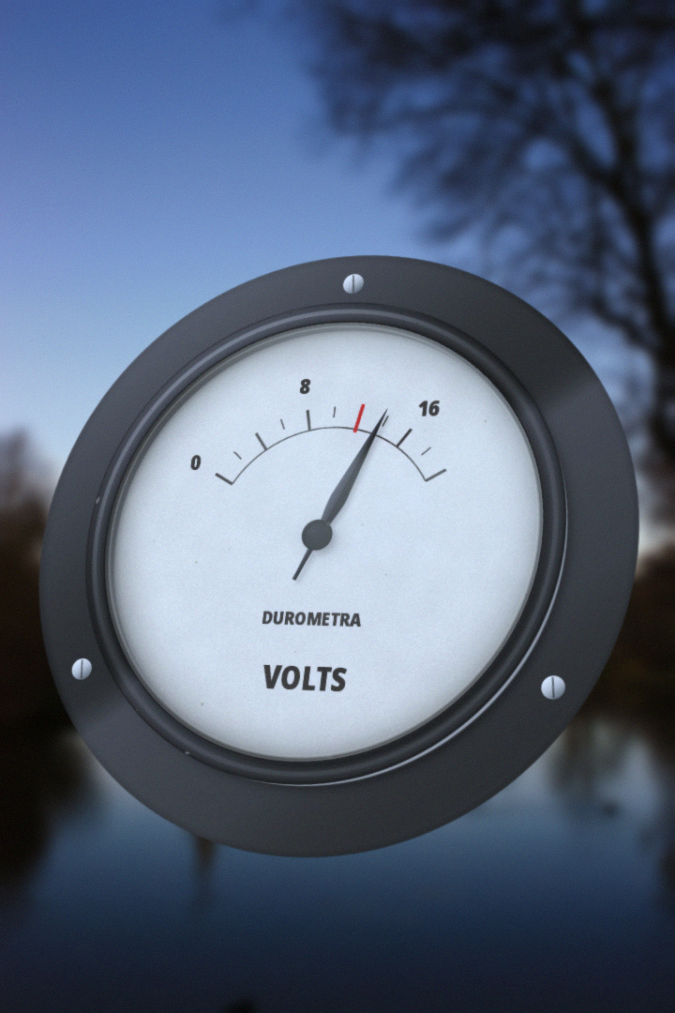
14 V
